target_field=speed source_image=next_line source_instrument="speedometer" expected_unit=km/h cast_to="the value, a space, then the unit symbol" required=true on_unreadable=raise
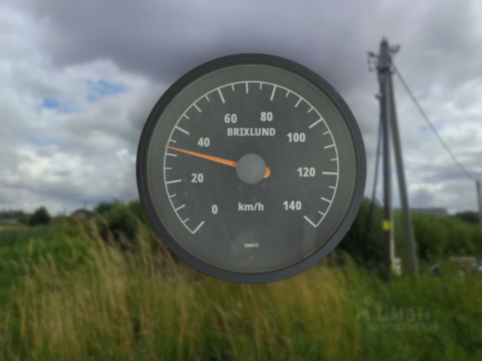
32.5 km/h
